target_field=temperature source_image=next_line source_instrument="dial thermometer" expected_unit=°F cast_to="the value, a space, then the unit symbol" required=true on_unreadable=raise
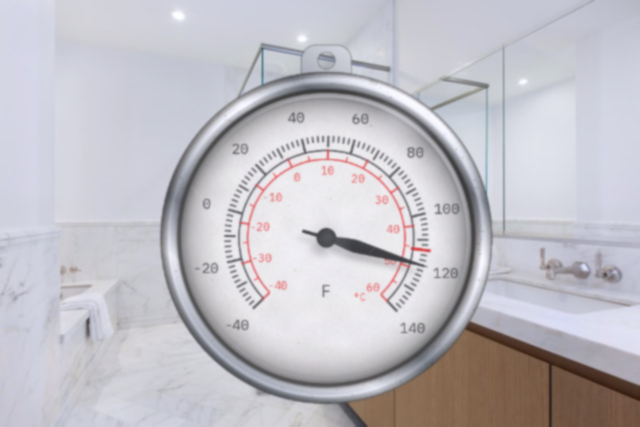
120 °F
